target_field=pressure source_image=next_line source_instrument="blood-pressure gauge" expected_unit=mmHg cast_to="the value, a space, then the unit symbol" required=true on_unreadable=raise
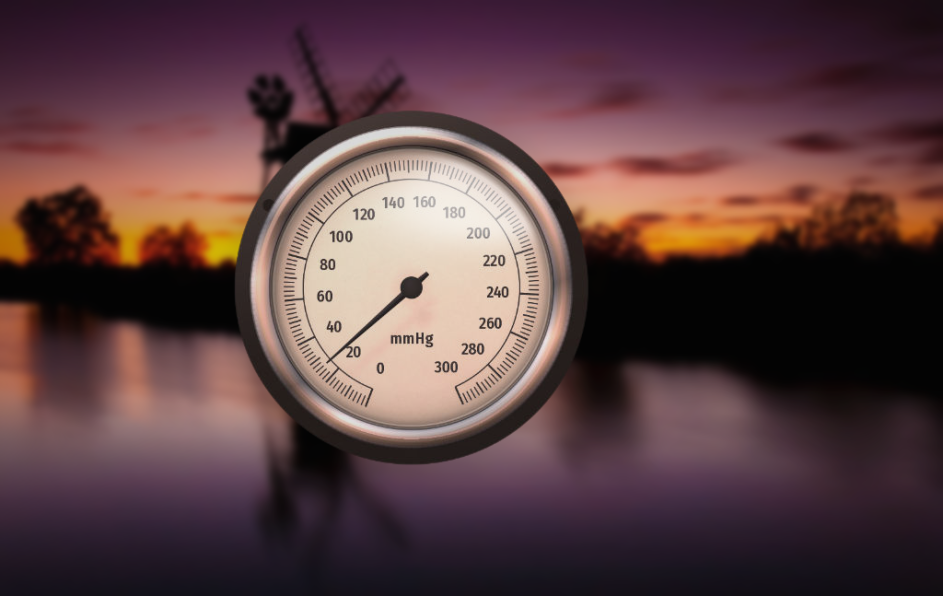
26 mmHg
